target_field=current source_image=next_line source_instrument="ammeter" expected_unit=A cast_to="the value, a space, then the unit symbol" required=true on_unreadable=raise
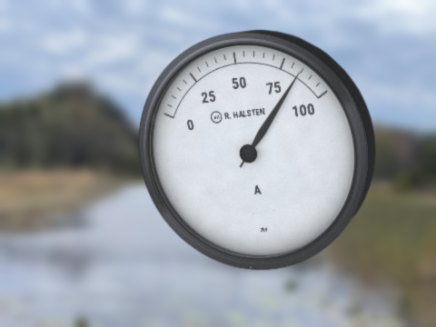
85 A
